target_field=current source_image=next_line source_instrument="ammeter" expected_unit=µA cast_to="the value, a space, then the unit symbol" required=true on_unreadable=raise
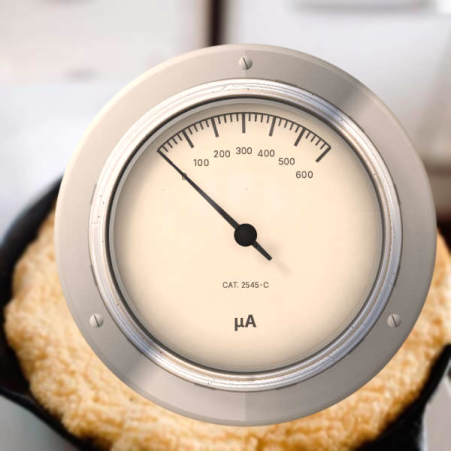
0 µA
